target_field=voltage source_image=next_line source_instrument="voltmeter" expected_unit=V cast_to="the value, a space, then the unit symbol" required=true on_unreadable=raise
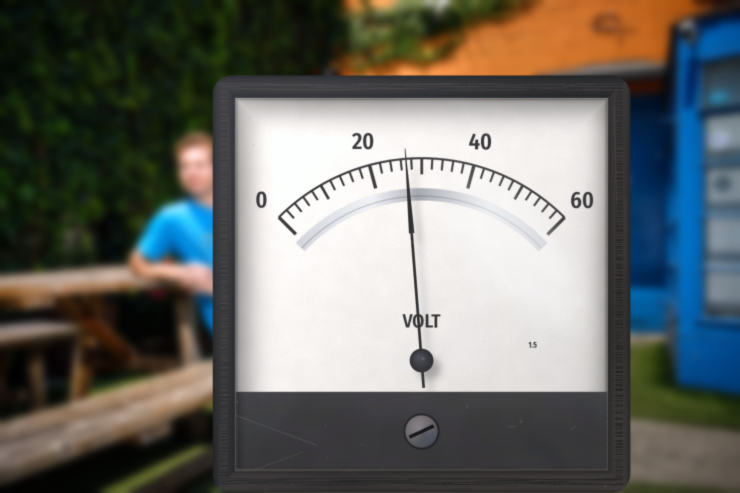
27 V
